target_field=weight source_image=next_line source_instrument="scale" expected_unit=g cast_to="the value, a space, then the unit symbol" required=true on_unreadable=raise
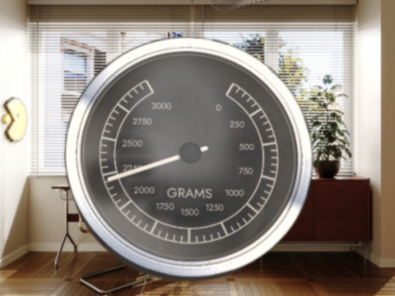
2200 g
